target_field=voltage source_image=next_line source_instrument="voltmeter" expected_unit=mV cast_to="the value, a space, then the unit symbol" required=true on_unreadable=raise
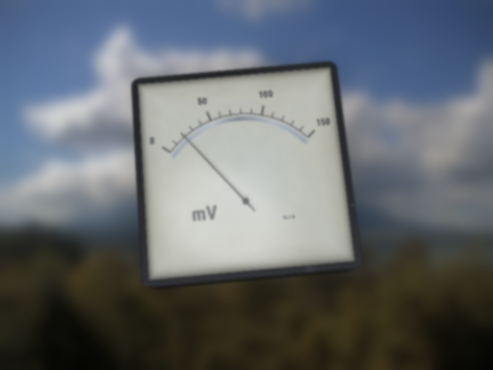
20 mV
